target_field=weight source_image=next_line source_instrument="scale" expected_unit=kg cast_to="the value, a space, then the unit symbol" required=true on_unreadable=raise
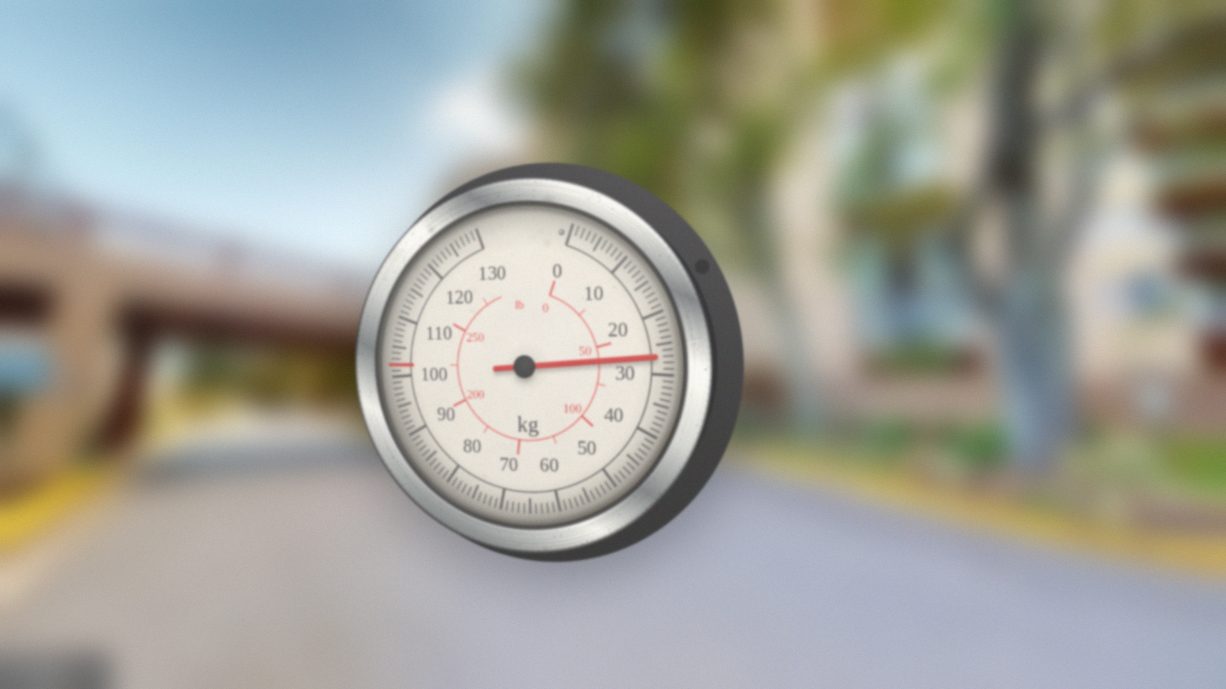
27 kg
